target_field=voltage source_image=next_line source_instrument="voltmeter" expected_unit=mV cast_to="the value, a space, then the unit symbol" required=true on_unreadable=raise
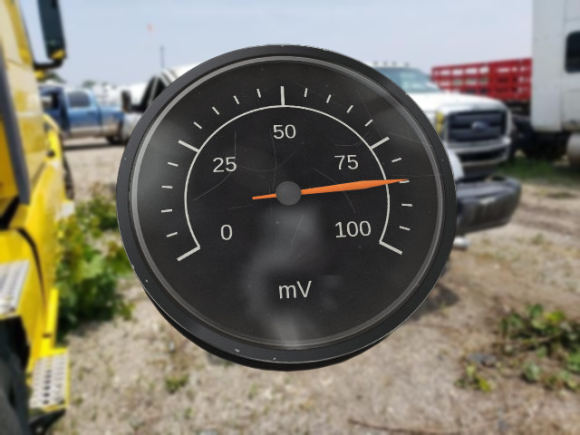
85 mV
